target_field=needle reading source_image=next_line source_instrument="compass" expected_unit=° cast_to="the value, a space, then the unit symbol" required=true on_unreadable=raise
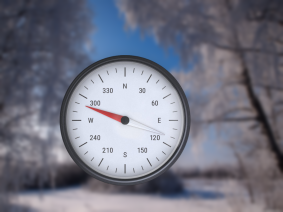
290 °
